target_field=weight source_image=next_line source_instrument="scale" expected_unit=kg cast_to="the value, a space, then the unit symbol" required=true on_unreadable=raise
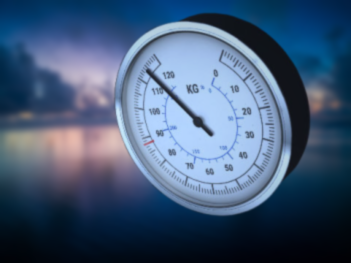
115 kg
